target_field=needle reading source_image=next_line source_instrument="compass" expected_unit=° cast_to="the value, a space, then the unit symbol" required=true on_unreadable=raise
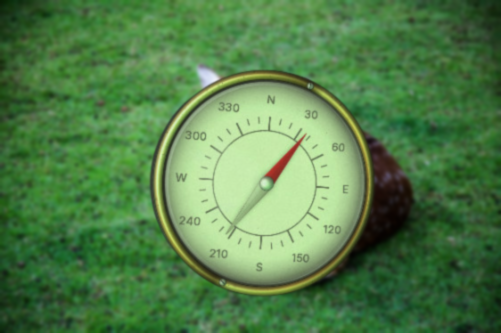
35 °
